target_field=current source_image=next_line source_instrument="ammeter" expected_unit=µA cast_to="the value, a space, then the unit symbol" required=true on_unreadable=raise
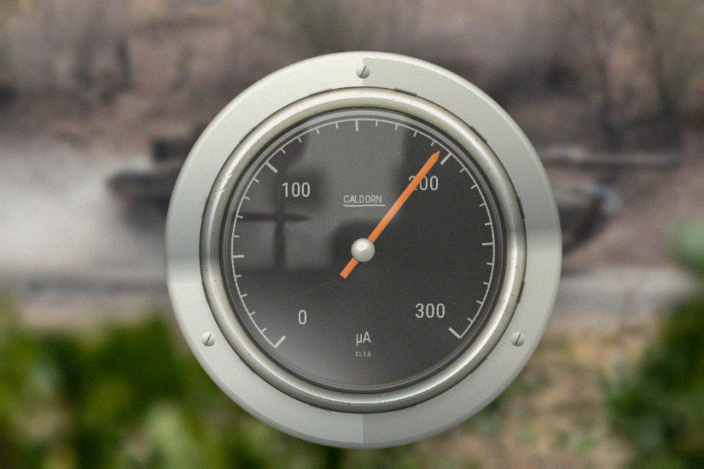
195 µA
